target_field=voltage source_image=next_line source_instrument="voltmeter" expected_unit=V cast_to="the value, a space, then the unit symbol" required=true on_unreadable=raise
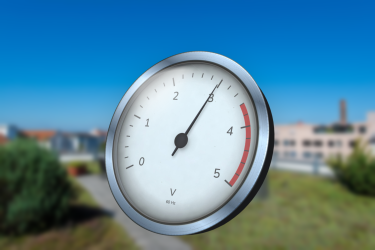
3 V
